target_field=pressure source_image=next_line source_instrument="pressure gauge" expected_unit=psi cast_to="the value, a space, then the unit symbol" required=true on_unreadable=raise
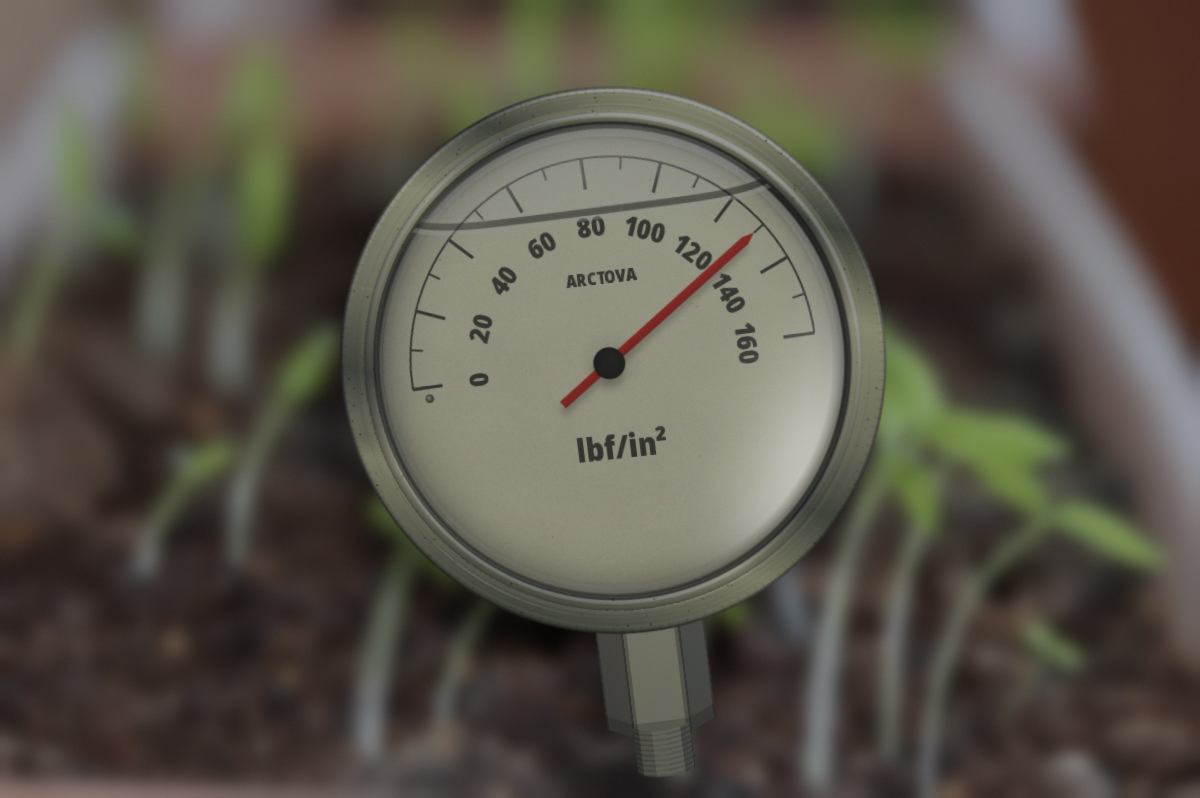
130 psi
